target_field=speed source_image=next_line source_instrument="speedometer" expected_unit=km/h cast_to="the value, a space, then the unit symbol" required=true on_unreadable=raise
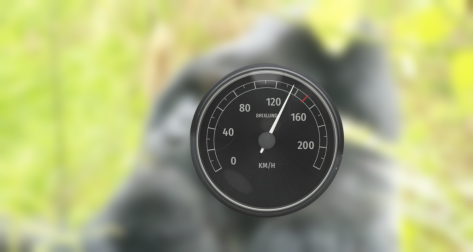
135 km/h
